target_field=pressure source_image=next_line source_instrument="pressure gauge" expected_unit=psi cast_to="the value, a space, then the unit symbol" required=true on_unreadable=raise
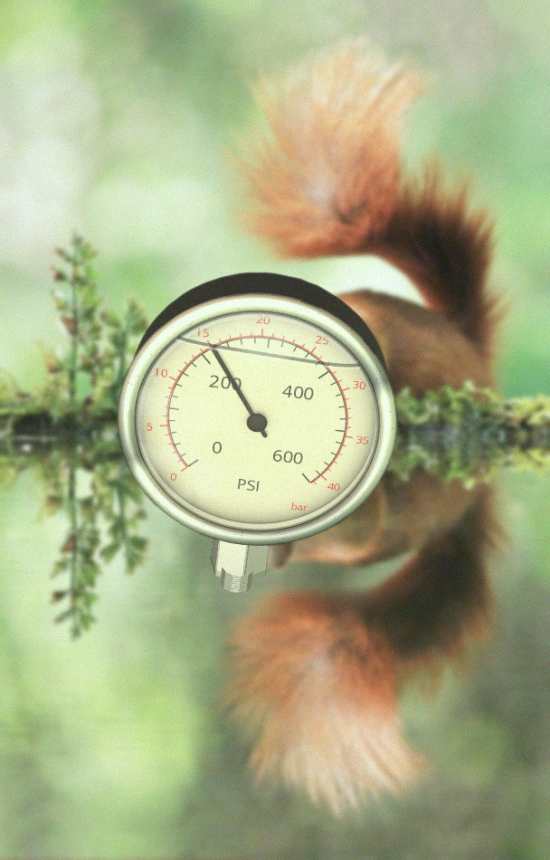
220 psi
